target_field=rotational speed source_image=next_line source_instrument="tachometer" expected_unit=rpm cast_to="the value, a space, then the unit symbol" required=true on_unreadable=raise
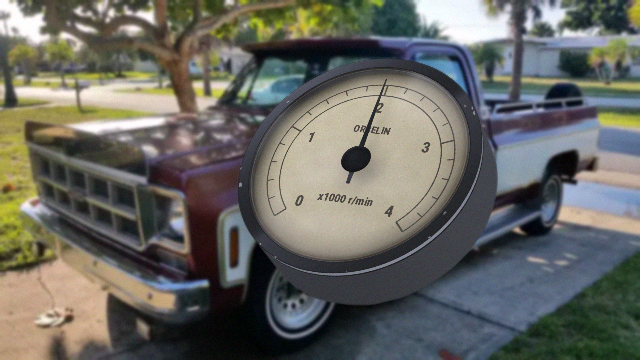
2000 rpm
